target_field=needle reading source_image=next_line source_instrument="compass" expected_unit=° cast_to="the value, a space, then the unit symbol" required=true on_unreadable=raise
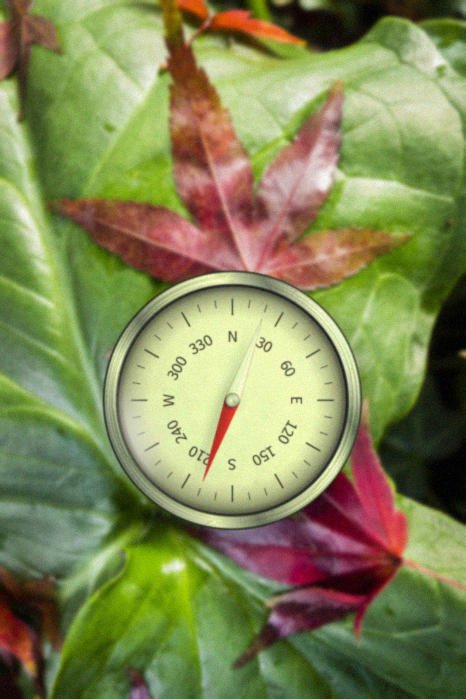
200 °
